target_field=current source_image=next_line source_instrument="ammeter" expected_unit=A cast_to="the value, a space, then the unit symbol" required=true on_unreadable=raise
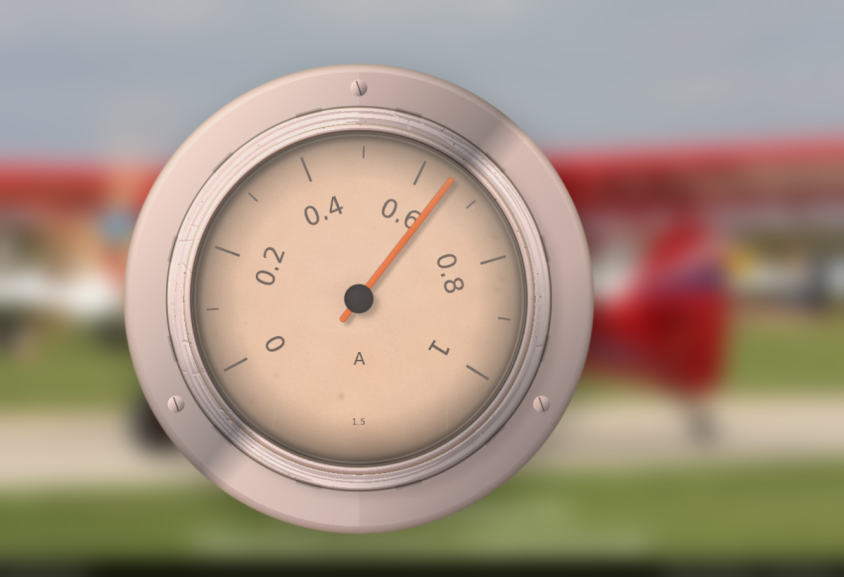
0.65 A
